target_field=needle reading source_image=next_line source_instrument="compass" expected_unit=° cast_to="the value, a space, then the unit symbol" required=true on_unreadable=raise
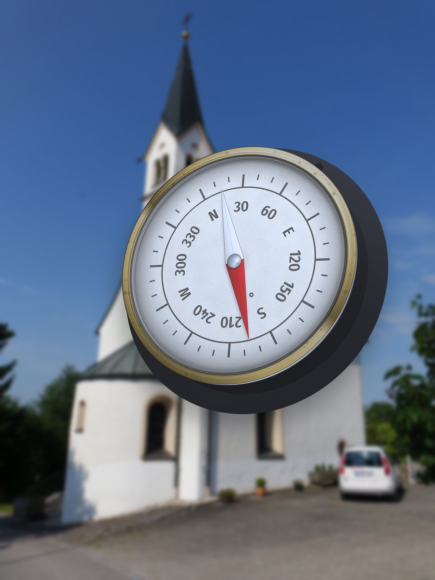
195 °
